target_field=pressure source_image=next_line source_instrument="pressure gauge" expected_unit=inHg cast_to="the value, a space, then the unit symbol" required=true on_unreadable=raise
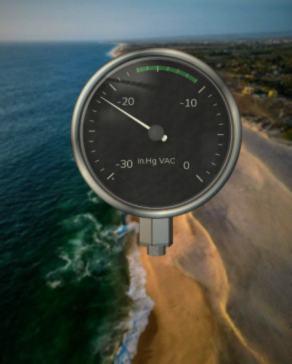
-21.5 inHg
